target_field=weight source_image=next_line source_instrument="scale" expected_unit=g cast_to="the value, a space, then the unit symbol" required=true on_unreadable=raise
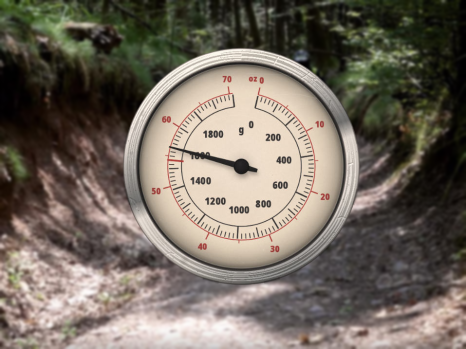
1600 g
